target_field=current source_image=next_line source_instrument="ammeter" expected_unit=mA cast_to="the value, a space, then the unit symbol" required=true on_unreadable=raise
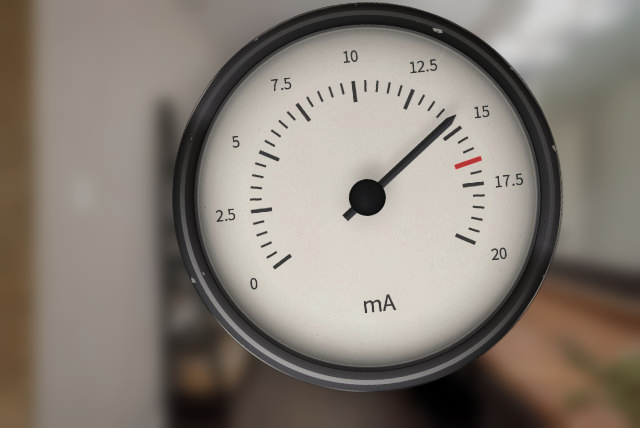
14.5 mA
